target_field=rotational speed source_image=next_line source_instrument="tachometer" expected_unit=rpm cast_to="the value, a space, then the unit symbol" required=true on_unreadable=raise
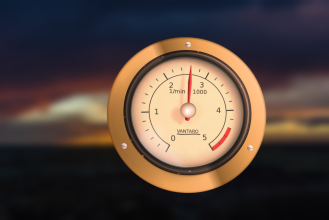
2600 rpm
